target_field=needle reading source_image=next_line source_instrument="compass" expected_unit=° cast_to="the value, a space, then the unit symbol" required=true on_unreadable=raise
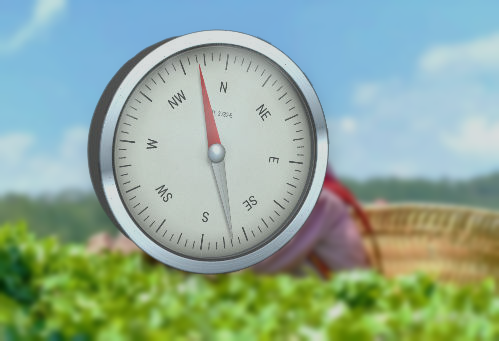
340 °
